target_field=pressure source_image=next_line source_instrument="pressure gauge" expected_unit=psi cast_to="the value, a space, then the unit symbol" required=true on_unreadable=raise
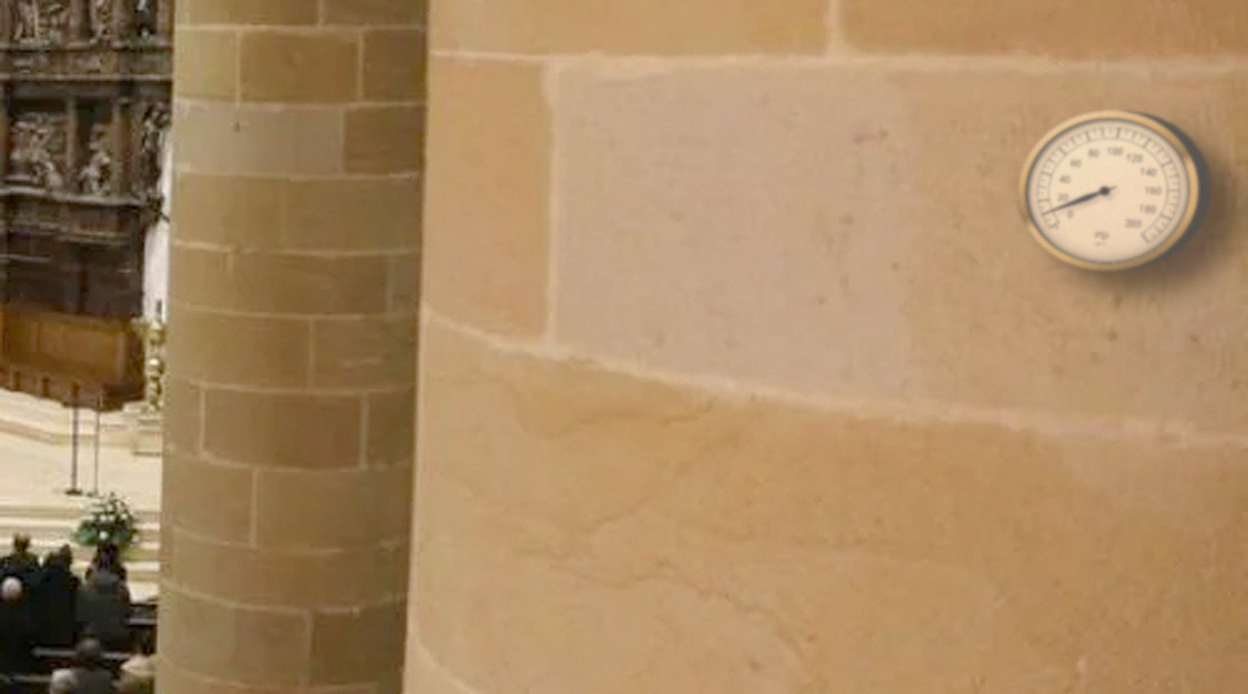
10 psi
